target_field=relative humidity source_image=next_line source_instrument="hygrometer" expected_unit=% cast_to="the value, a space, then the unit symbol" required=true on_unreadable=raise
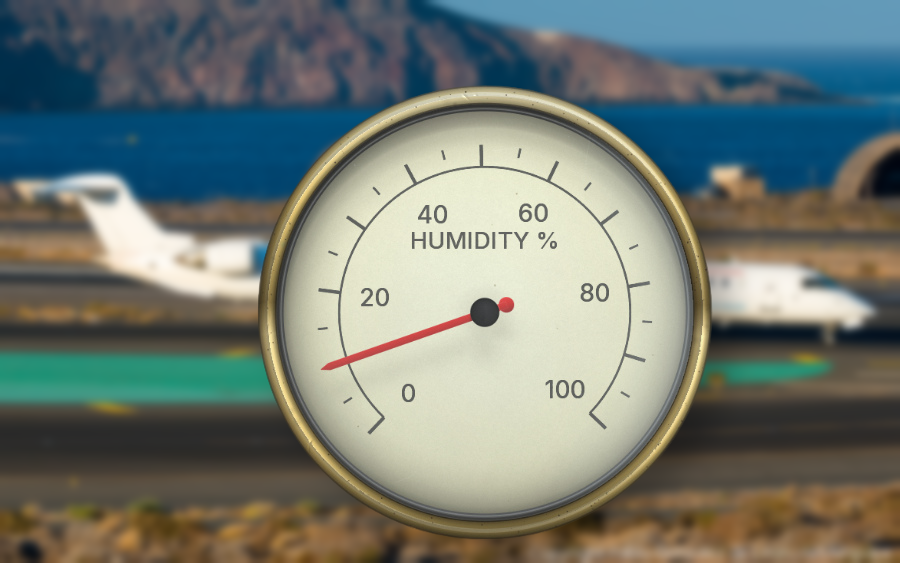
10 %
